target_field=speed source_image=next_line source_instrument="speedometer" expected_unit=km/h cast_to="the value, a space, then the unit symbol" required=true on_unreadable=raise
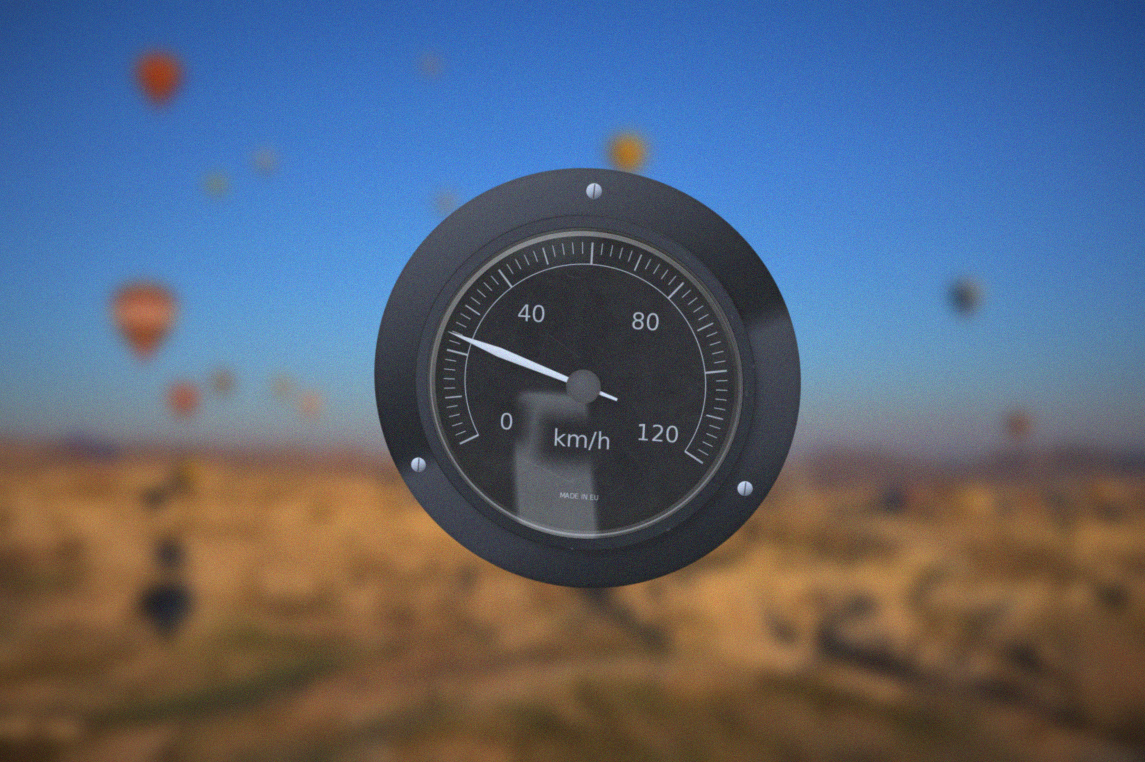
24 km/h
